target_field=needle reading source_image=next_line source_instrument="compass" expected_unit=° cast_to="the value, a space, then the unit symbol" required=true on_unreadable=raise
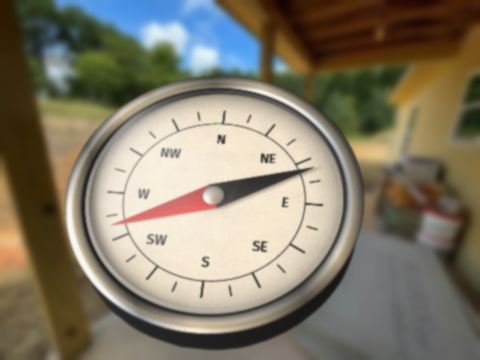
247.5 °
